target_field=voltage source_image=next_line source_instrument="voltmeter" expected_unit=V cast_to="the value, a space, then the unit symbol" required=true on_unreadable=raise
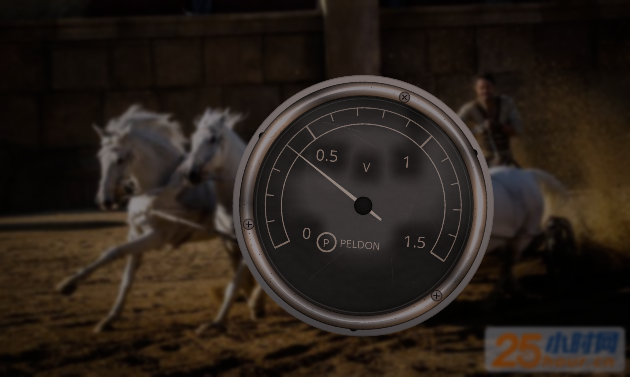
0.4 V
